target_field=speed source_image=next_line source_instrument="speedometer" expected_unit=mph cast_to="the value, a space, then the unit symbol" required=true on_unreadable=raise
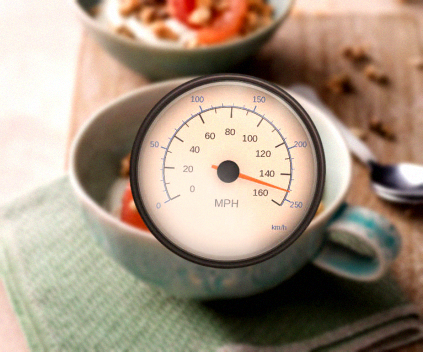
150 mph
